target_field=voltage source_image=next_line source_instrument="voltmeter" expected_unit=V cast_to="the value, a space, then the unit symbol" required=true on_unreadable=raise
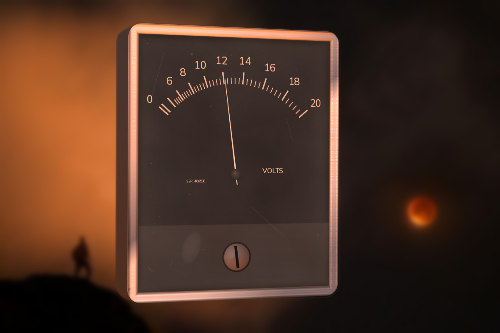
12 V
